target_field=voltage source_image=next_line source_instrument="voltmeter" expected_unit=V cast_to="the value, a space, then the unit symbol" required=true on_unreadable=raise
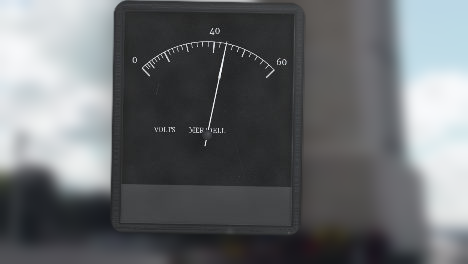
44 V
